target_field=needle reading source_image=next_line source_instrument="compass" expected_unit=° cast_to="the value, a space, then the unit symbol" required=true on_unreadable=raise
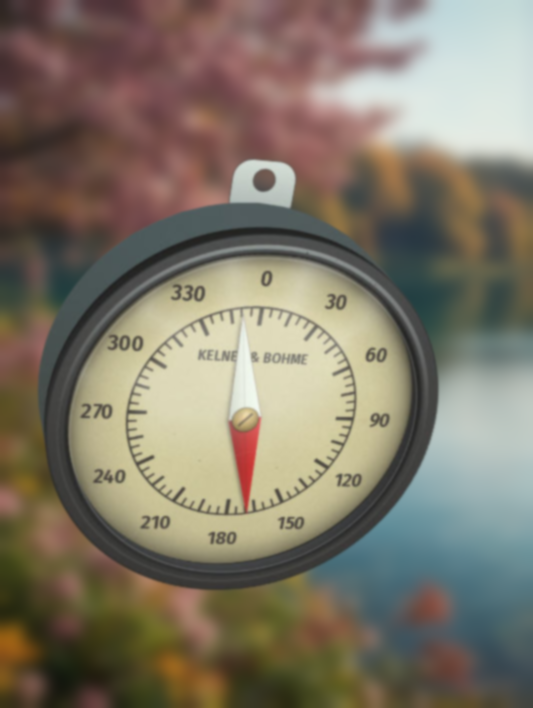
170 °
